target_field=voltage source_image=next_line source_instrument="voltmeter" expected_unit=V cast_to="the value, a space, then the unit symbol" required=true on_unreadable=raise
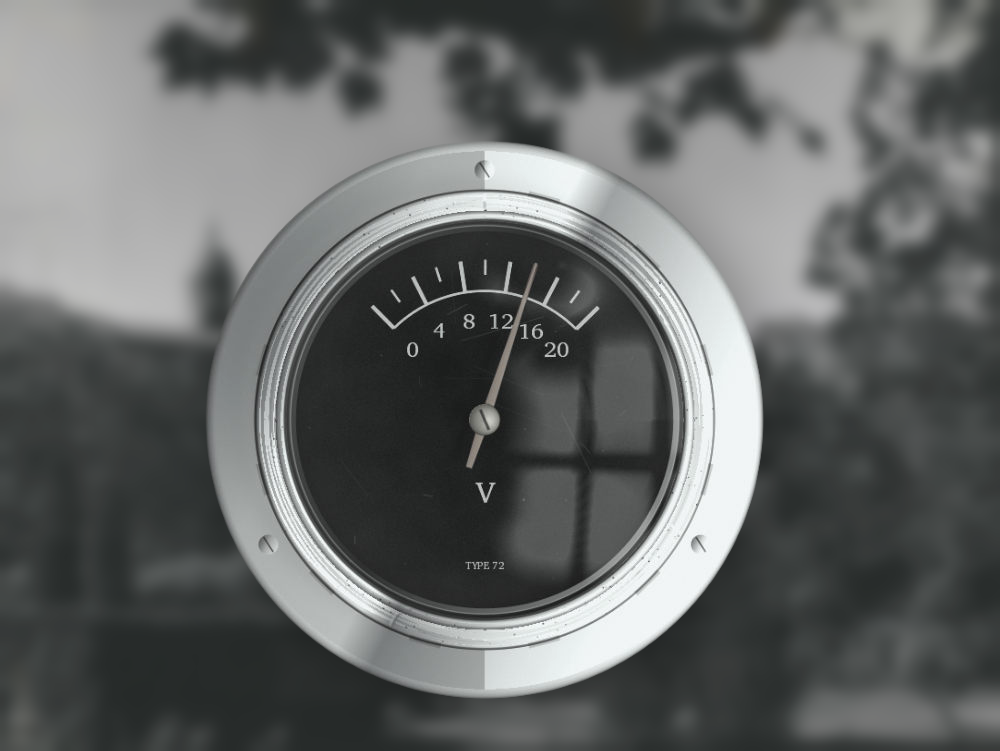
14 V
